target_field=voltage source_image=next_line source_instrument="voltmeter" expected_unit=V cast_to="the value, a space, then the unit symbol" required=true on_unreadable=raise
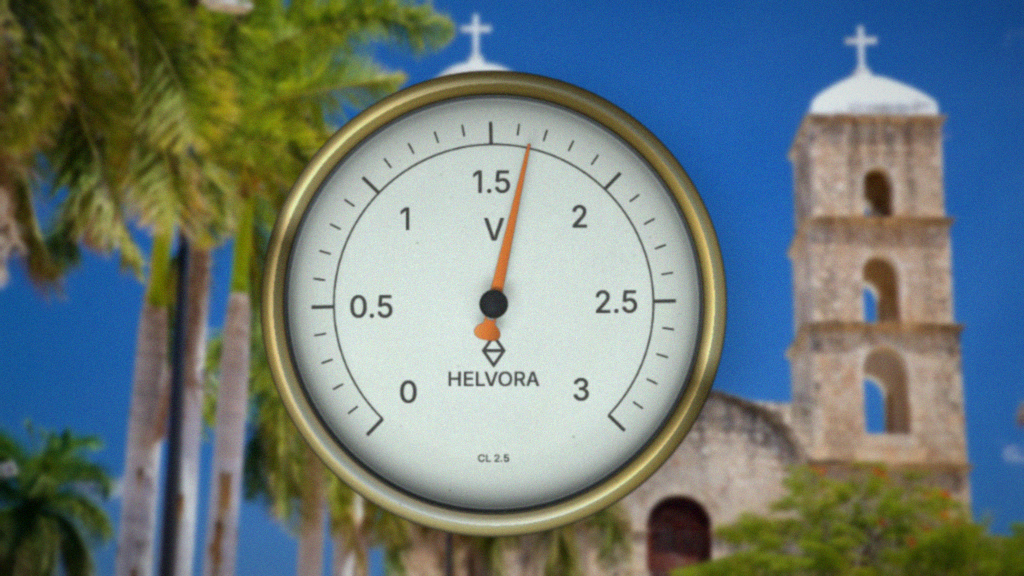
1.65 V
